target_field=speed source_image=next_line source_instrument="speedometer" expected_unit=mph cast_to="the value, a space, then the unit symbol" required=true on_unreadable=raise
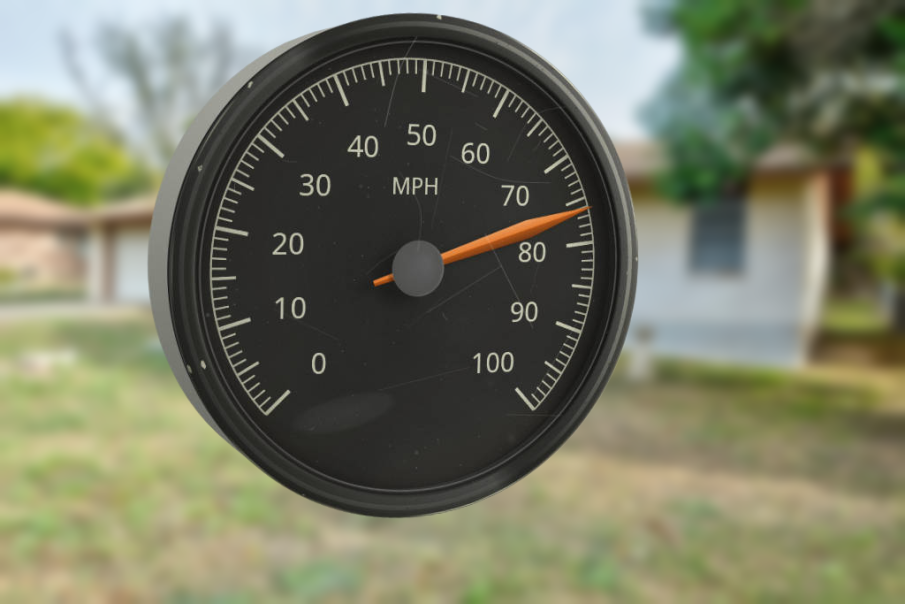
76 mph
